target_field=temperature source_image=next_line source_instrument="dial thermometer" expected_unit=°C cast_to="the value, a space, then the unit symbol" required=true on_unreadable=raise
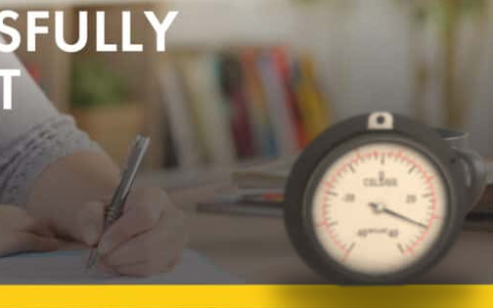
30 °C
